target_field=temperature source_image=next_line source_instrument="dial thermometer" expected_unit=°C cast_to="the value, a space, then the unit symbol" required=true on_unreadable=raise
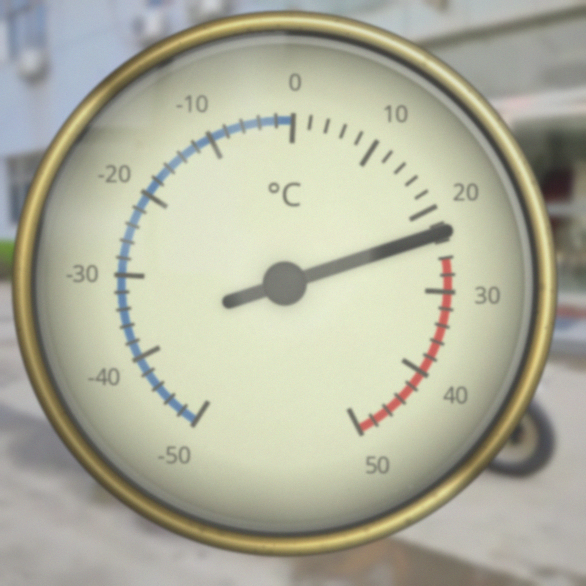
23 °C
